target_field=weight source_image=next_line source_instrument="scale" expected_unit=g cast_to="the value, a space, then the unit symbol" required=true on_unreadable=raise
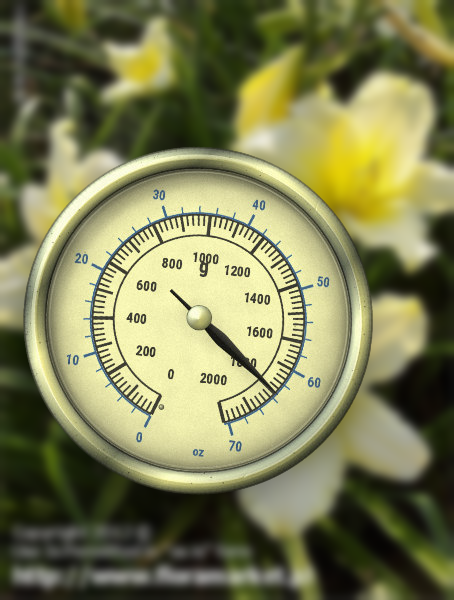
1800 g
